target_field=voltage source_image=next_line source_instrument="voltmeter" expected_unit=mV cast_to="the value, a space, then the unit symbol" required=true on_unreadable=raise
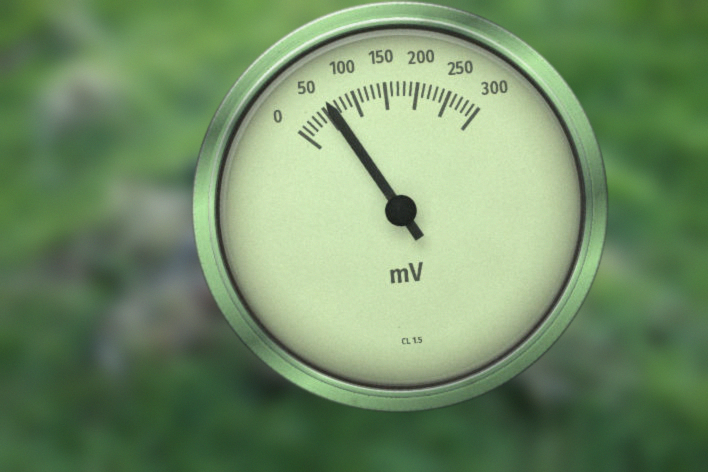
60 mV
